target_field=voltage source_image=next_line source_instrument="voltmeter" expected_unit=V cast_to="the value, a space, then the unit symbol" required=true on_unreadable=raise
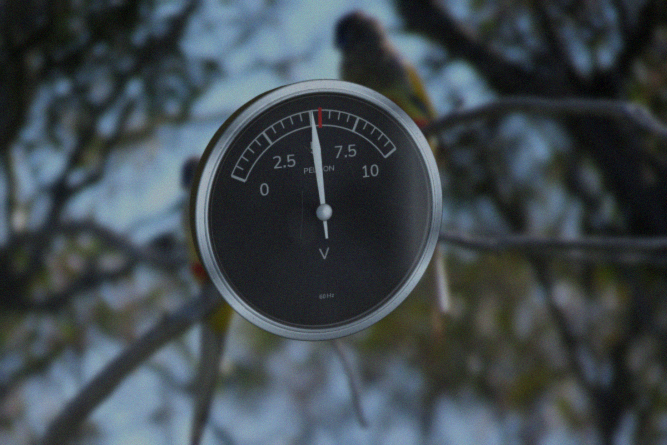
5 V
